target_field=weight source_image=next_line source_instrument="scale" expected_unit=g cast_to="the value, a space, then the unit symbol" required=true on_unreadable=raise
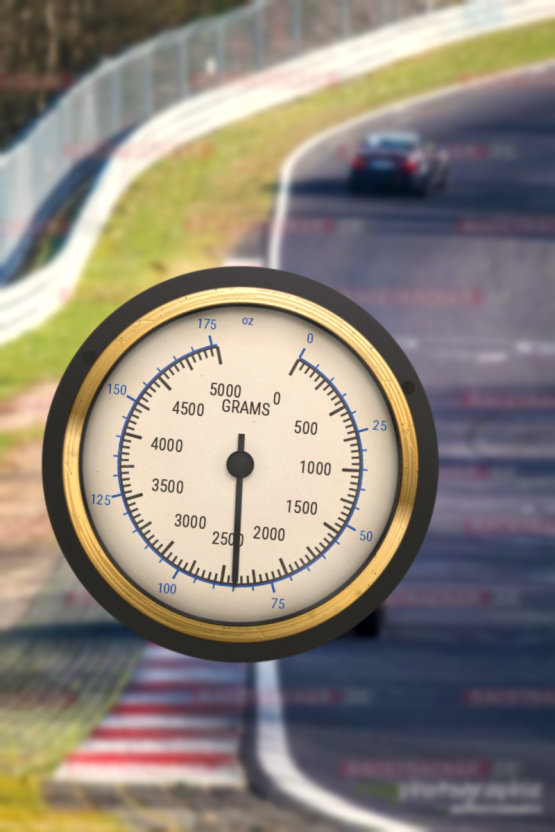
2400 g
